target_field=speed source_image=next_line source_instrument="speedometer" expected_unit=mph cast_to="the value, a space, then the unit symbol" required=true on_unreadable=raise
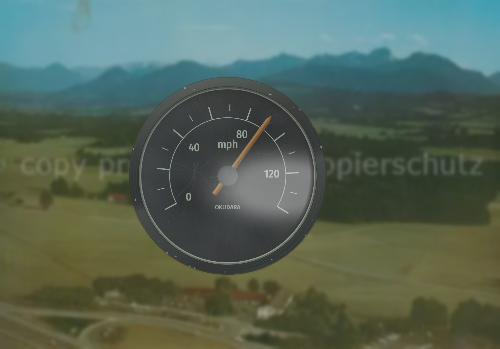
90 mph
